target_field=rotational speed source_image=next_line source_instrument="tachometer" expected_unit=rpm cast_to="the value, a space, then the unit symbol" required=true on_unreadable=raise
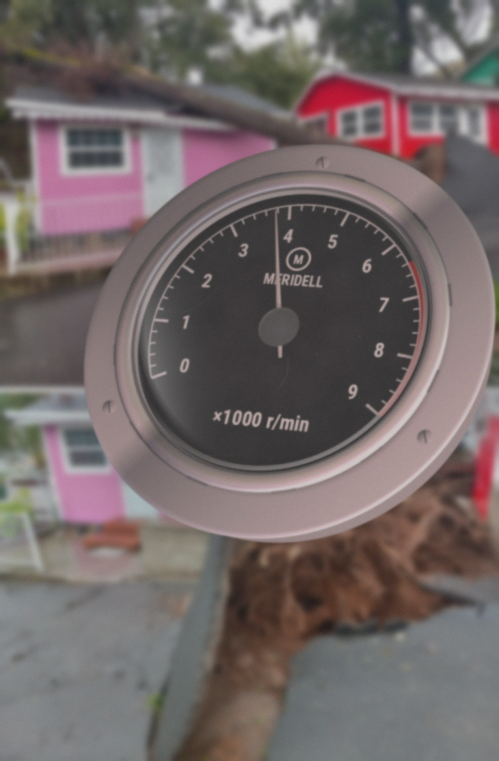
3800 rpm
